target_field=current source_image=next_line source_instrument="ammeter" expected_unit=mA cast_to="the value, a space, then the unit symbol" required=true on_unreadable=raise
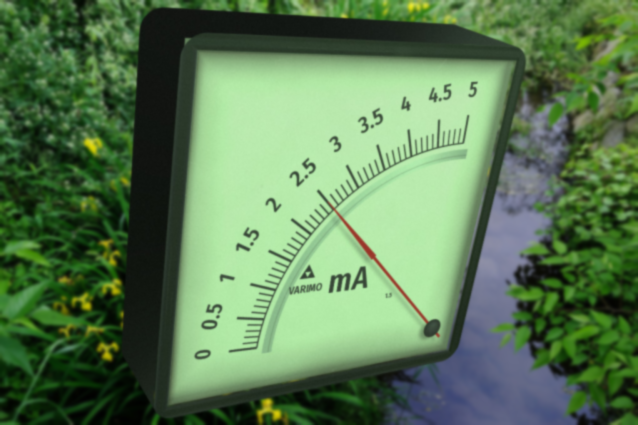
2.5 mA
